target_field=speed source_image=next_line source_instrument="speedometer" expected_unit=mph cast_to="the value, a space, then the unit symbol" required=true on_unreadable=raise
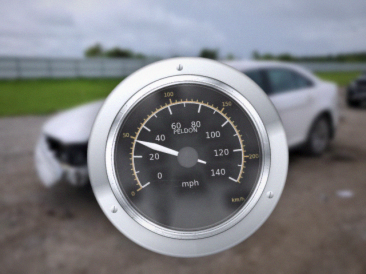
30 mph
